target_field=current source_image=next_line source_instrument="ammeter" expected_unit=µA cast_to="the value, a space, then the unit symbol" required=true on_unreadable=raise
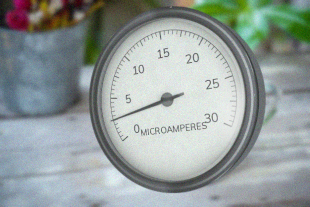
2.5 µA
